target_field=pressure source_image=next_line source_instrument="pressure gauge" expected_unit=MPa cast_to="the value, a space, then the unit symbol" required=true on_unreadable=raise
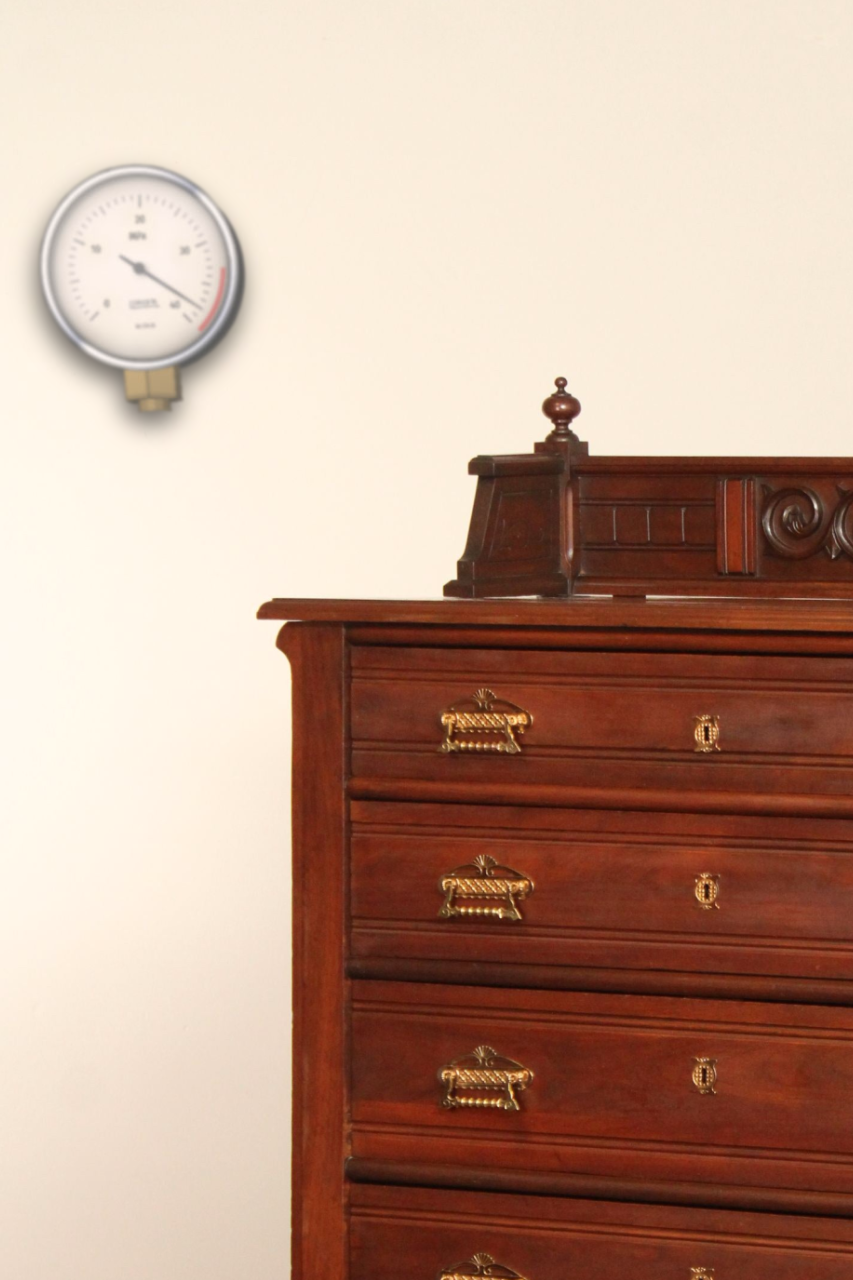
38 MPa
